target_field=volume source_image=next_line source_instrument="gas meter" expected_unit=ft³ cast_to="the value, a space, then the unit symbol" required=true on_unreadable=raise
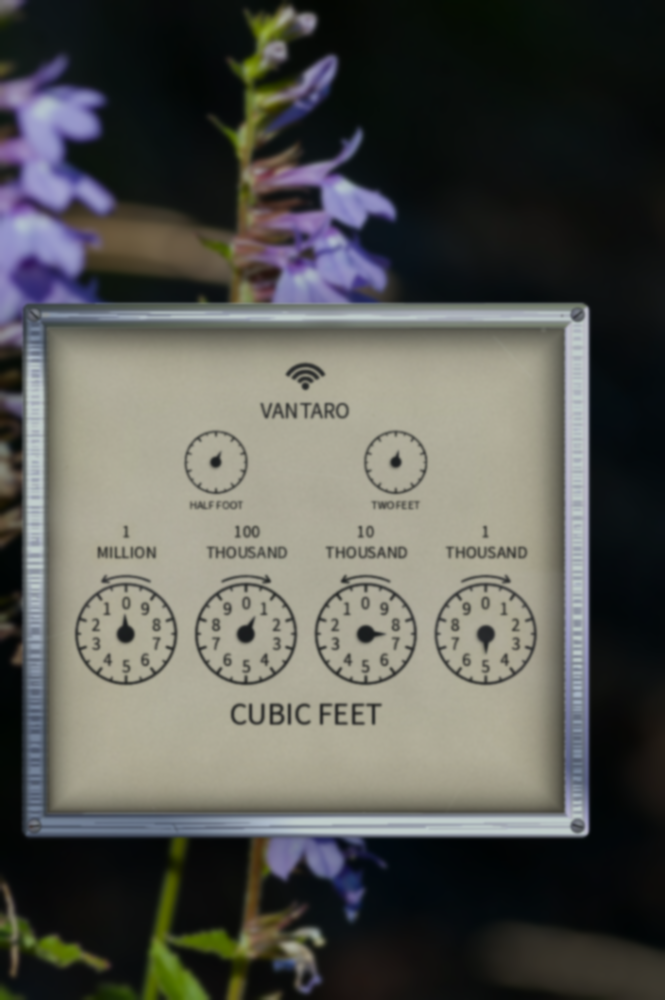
7500 ft³
